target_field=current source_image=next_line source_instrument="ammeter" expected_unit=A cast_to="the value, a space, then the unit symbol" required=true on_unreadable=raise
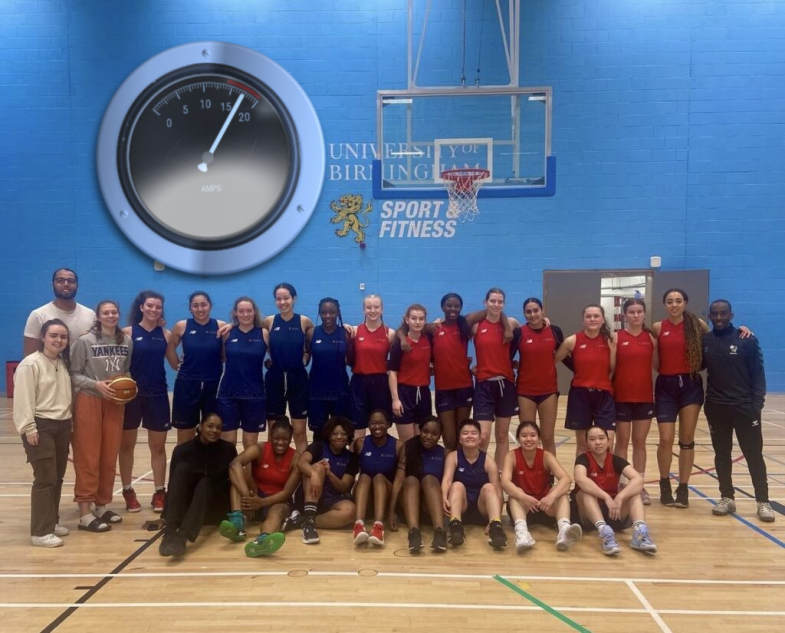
17.5 A
